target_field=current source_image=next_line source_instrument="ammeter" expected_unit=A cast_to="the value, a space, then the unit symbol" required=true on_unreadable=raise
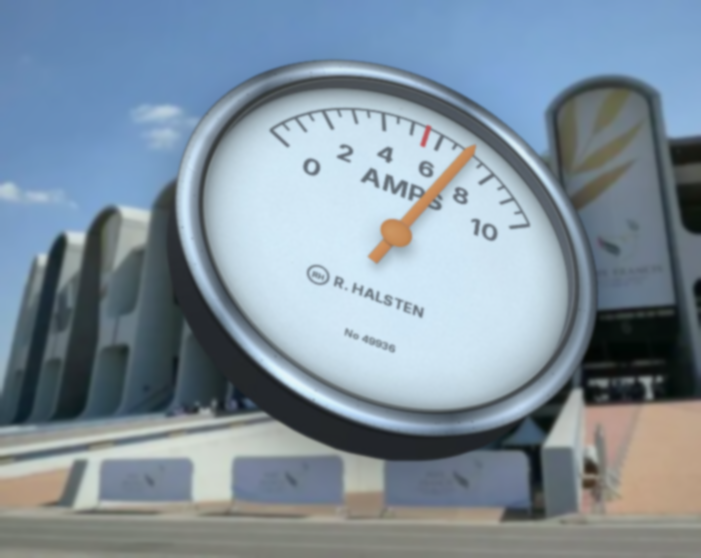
7 A
